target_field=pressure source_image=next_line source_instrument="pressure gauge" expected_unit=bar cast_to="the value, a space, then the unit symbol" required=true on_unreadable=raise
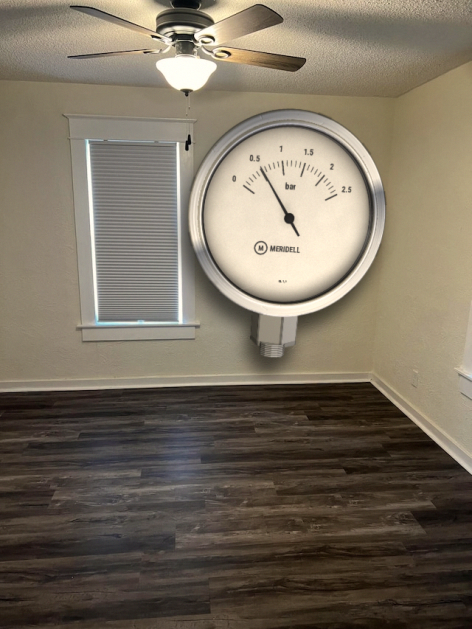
0.5 bar
